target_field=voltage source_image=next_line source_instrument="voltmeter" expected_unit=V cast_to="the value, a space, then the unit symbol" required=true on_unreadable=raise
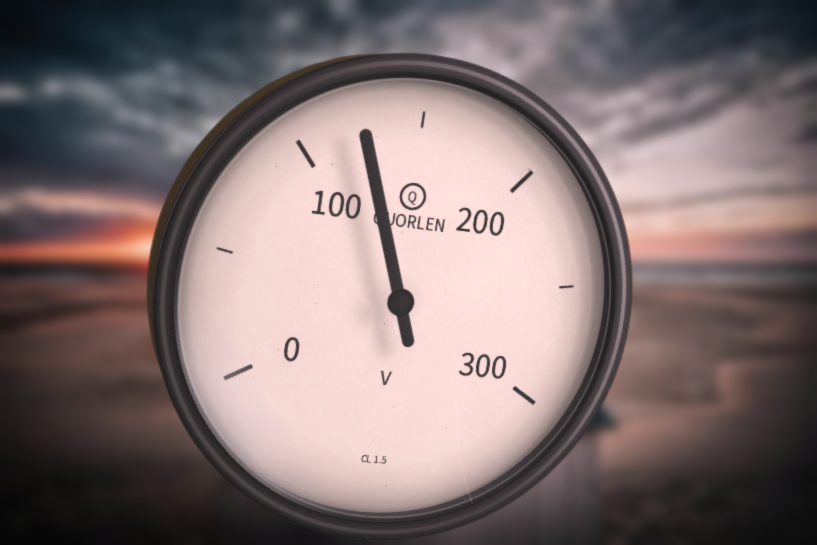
125 V
